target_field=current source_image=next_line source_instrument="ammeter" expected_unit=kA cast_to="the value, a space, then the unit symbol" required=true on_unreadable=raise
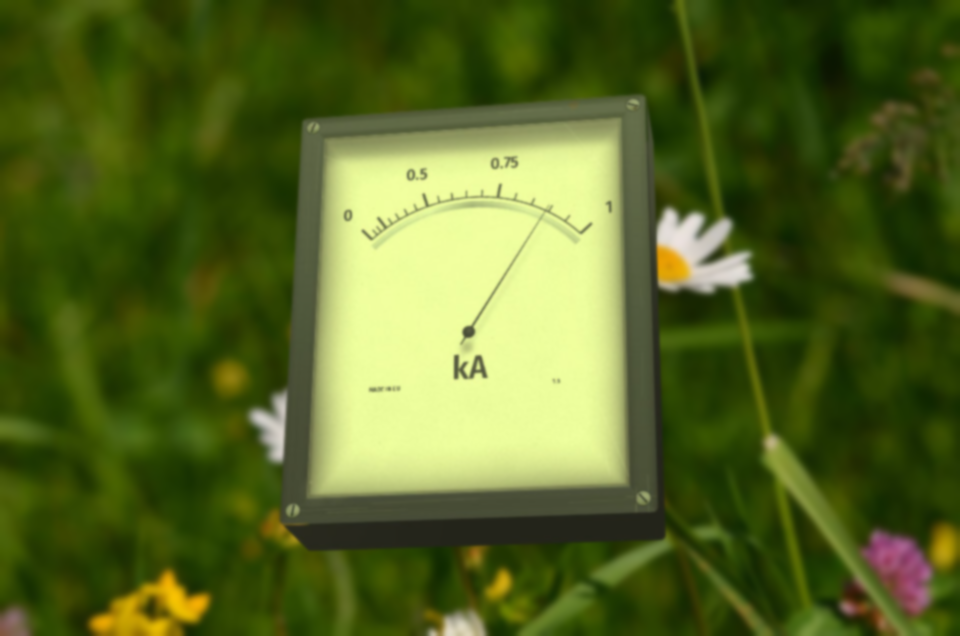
0.9 kA
